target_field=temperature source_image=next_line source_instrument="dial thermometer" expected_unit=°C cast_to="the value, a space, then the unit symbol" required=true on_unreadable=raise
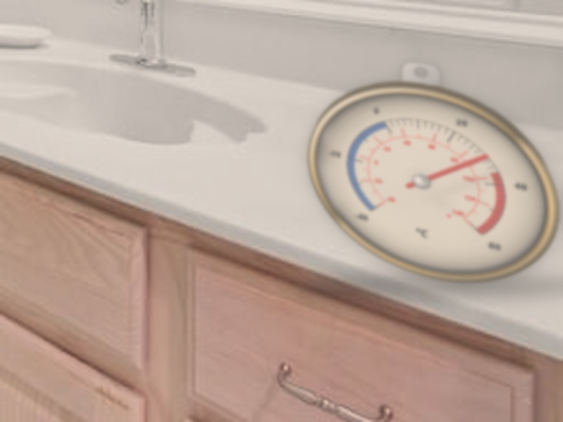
30 °C
